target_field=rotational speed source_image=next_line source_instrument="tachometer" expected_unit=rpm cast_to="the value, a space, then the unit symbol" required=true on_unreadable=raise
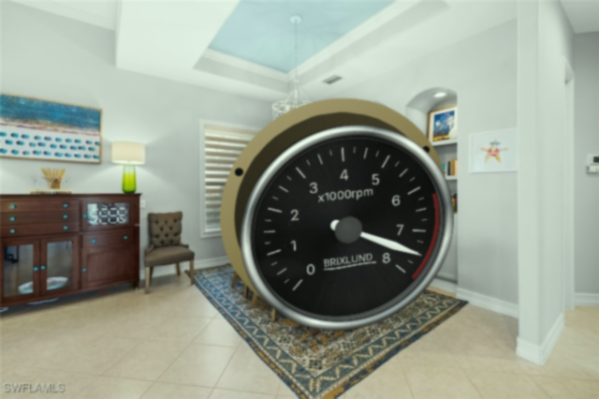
7500 rpm
